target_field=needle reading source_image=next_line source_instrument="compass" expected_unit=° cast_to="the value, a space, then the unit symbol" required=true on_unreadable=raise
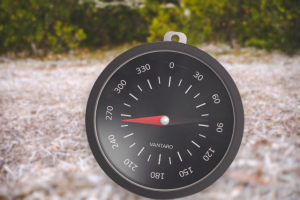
262.5 °
